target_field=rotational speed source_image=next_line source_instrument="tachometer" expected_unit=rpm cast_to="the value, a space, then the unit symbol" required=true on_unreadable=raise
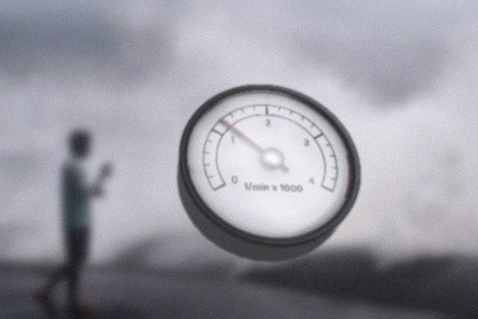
1200 rpm
